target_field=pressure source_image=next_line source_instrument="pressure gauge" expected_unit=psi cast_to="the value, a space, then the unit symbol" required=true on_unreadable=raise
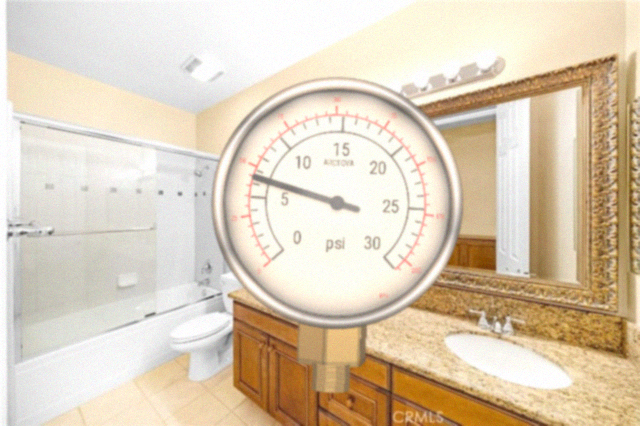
6.5 psi
